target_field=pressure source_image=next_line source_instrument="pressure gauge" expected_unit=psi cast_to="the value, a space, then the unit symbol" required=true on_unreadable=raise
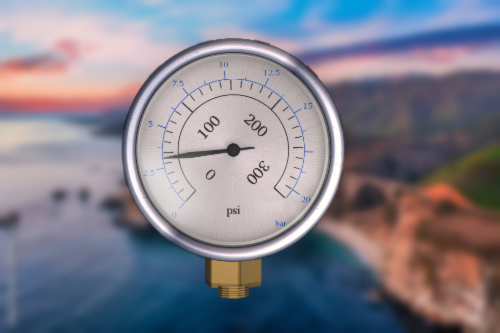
45 psi
